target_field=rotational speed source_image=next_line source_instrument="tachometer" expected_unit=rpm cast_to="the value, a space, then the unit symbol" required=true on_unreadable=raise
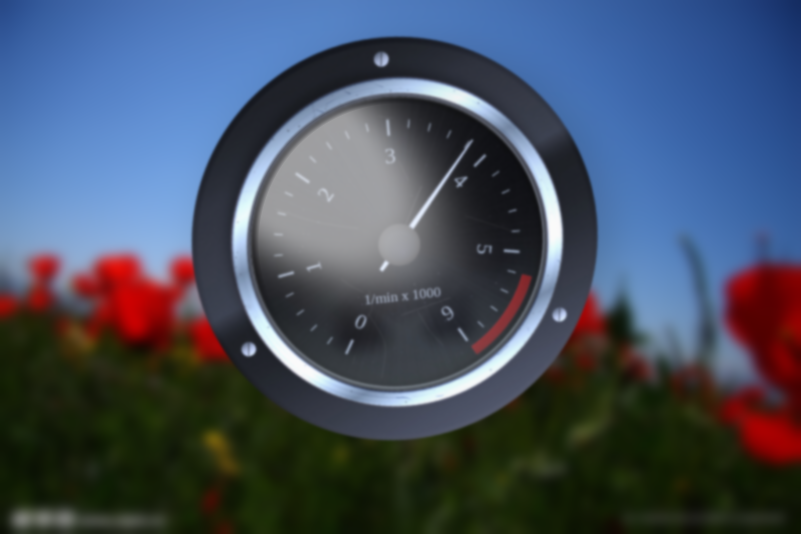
3800 rpm
